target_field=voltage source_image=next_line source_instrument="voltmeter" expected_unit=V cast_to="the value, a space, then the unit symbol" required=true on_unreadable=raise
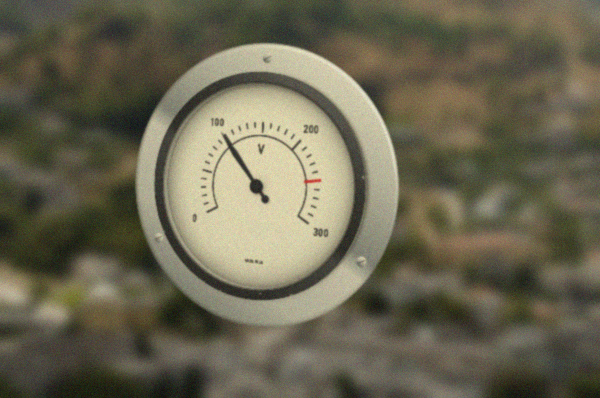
100 V
